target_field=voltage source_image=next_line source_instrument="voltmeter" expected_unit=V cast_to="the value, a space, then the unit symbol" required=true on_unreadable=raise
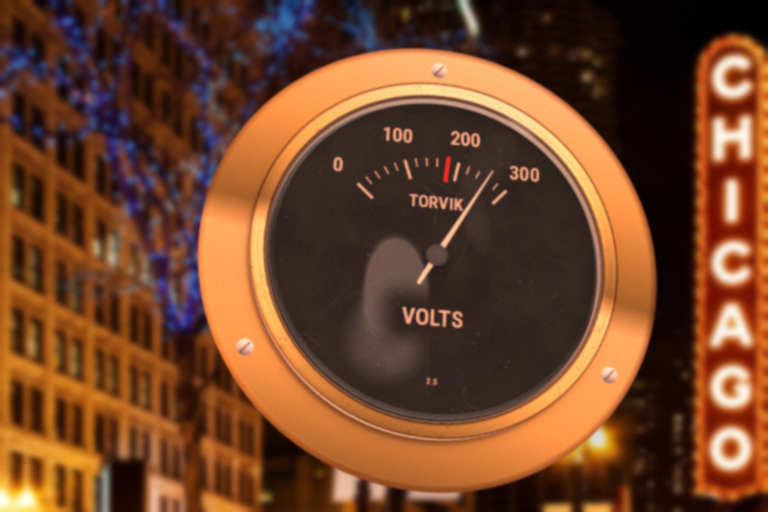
260 V
